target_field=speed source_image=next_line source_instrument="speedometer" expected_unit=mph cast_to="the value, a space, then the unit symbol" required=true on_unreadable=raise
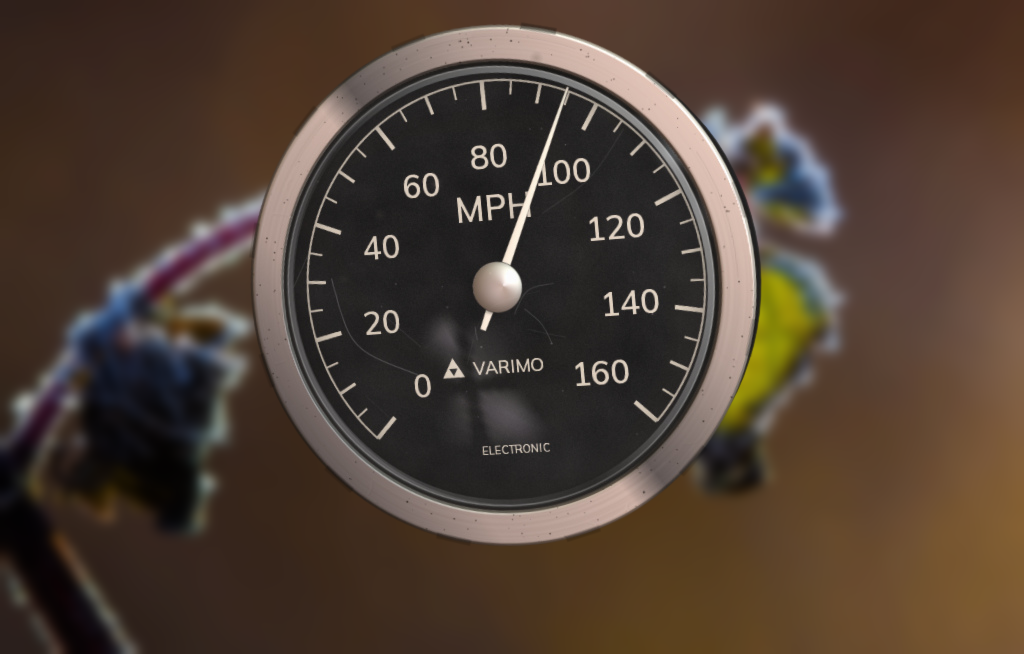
95 mph
